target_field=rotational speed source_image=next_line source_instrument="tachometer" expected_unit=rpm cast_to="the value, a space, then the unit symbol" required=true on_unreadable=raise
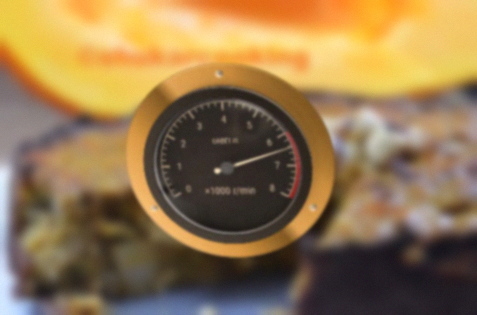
6400 rpm
